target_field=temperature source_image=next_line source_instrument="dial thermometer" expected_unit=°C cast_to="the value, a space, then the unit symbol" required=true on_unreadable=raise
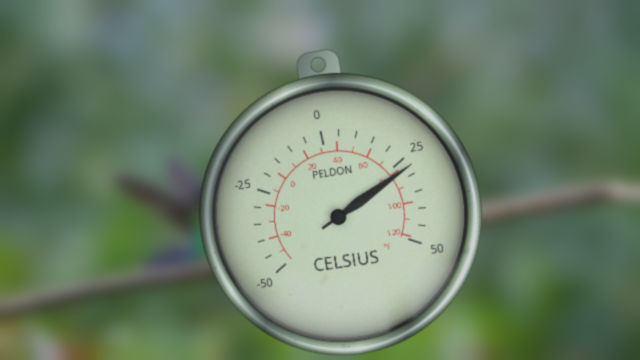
27.5 °C
